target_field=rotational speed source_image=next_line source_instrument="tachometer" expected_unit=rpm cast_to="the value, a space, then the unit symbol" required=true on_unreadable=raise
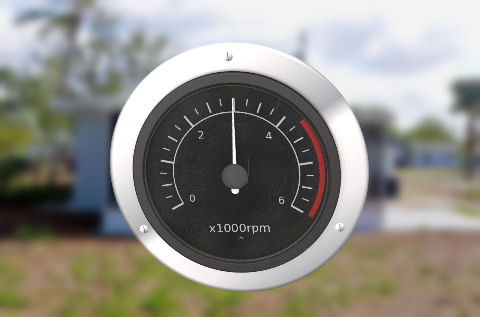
3000 rpm
